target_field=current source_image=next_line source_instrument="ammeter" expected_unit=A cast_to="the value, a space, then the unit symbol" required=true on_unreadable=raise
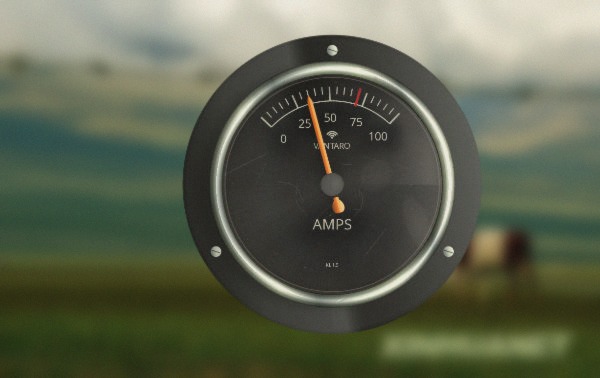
35 A
